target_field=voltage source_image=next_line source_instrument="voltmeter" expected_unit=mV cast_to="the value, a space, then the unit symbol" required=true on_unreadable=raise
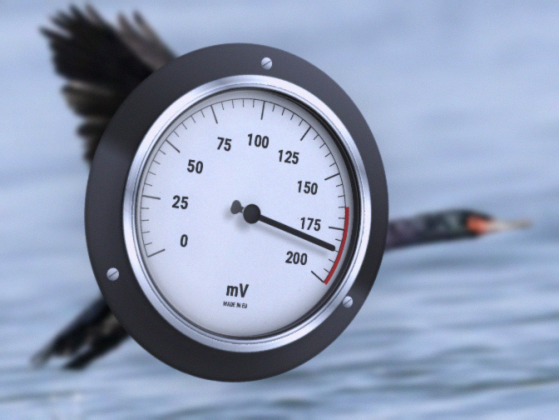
185 mV
